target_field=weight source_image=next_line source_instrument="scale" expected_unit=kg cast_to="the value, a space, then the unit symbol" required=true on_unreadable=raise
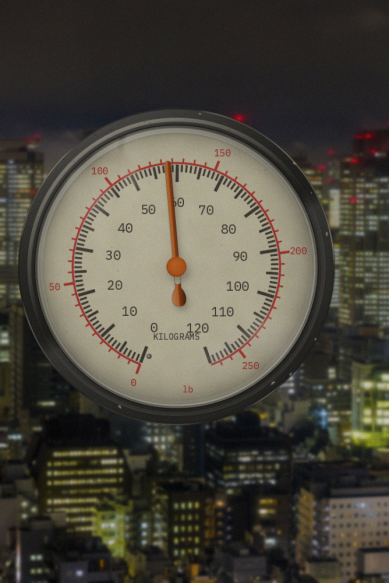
58 kg
